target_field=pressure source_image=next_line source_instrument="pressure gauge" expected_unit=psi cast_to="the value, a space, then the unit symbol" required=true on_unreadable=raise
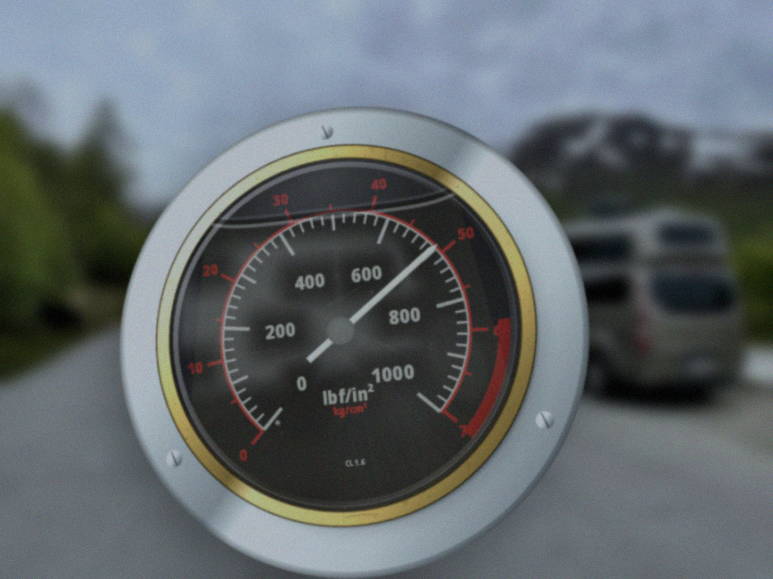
700 psi
